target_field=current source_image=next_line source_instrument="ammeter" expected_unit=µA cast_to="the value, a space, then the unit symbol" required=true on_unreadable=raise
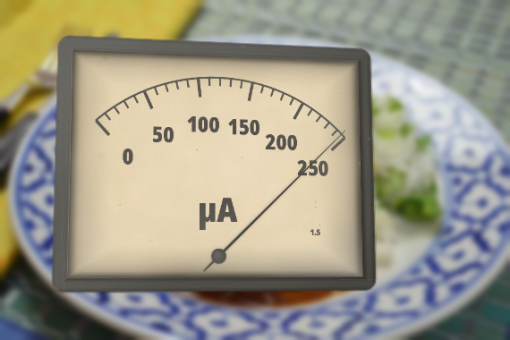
245 µA
